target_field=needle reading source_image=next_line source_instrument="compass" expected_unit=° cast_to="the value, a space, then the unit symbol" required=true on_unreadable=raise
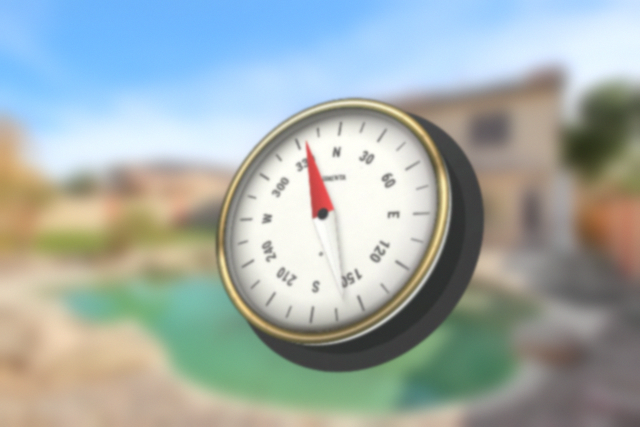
337.5 °
